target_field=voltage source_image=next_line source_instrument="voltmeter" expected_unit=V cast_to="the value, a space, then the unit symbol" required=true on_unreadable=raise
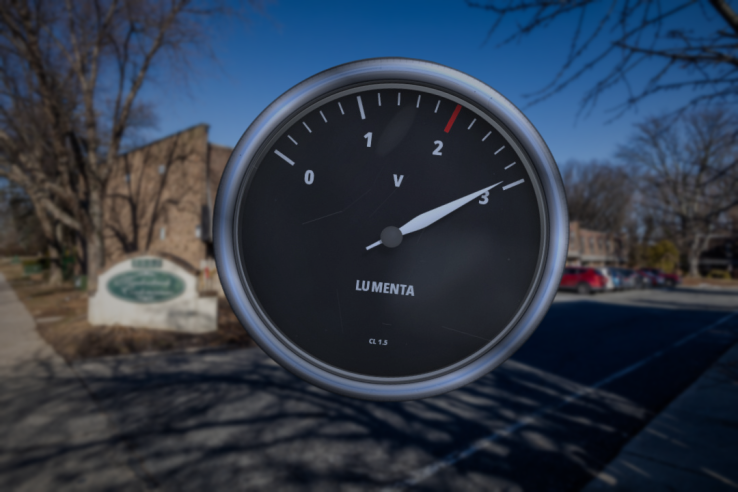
2.9 V
